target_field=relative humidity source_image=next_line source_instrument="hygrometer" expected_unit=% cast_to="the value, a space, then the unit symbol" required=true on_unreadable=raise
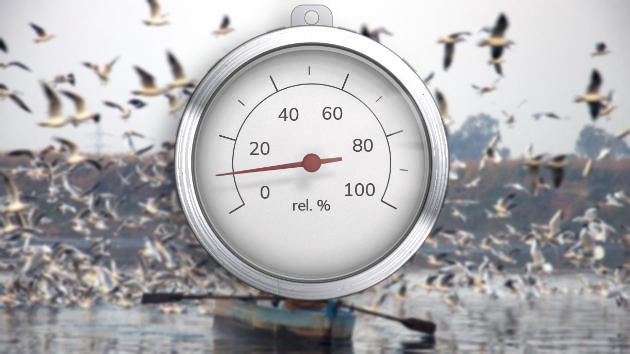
10 %
